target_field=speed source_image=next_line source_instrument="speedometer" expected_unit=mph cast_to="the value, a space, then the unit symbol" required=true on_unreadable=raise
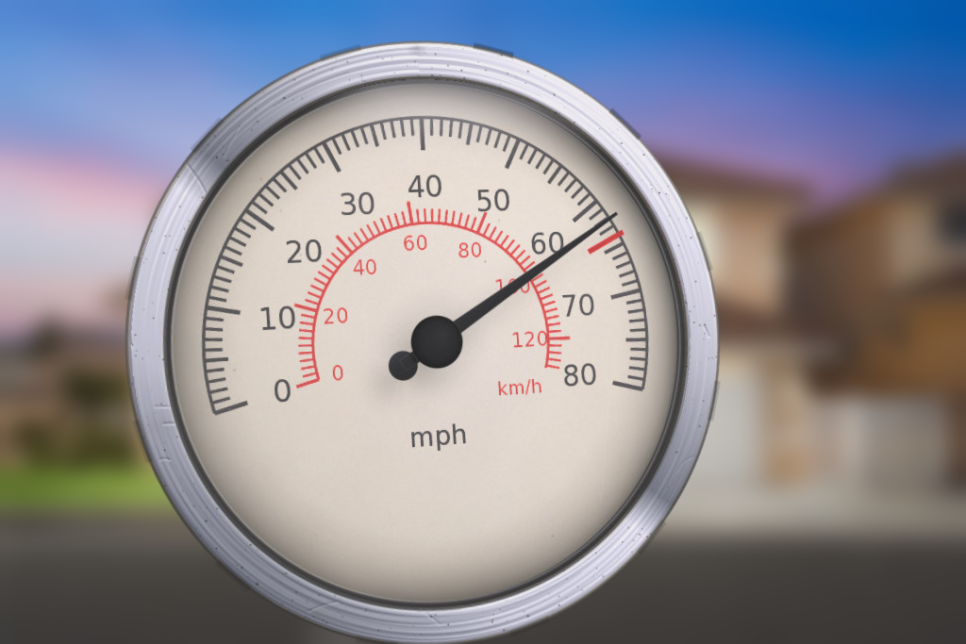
62 mph
